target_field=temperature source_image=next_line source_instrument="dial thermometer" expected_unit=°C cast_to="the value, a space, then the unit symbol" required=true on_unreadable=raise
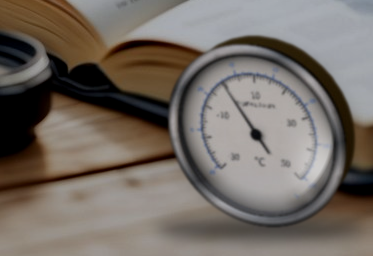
0 °C
